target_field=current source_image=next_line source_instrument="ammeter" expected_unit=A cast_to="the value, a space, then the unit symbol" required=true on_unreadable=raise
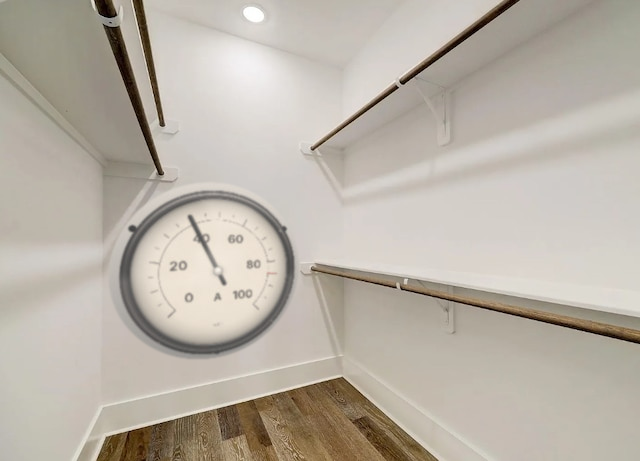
40 A
